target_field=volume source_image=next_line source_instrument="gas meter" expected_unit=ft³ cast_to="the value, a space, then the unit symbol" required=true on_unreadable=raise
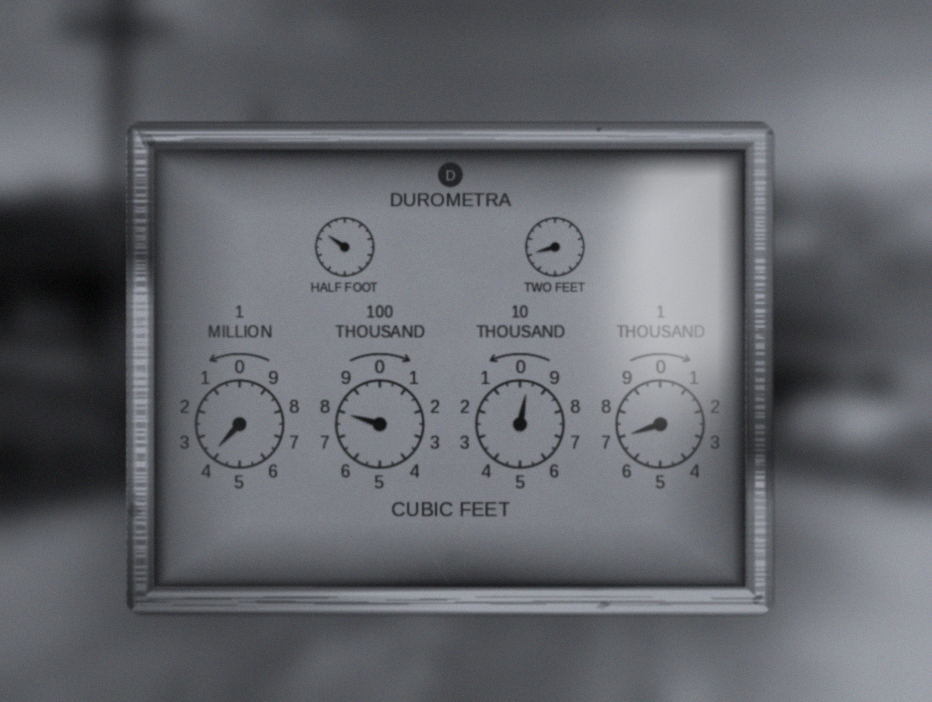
379700 ft³
